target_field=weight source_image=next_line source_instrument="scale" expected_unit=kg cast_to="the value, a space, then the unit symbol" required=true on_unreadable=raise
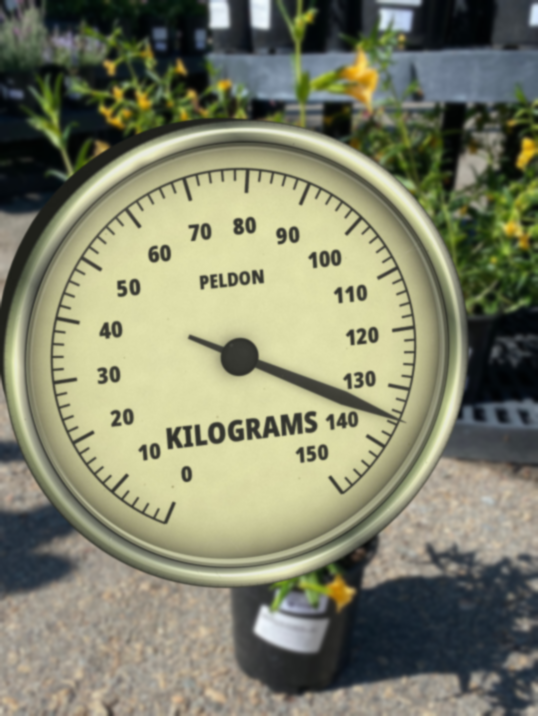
135 kg
